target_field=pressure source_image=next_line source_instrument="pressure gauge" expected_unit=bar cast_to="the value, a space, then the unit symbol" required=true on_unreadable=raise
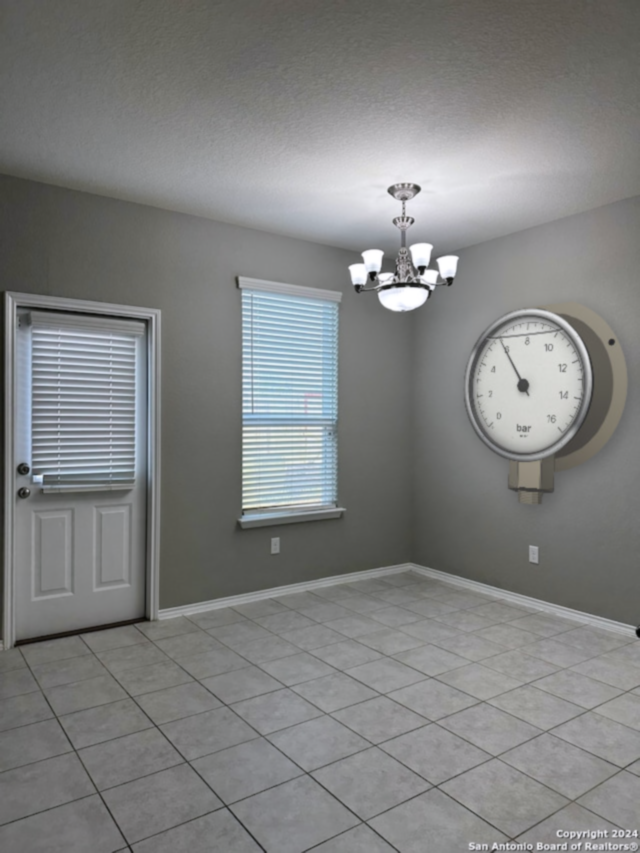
6 bar
